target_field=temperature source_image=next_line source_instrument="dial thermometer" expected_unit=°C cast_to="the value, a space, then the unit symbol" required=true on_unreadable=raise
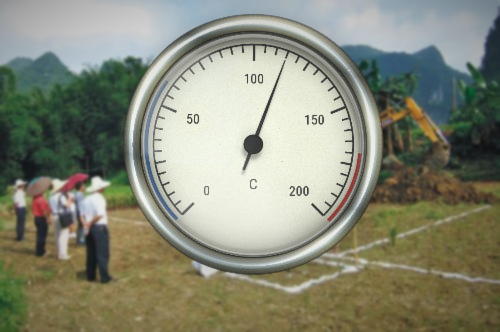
115 °C
